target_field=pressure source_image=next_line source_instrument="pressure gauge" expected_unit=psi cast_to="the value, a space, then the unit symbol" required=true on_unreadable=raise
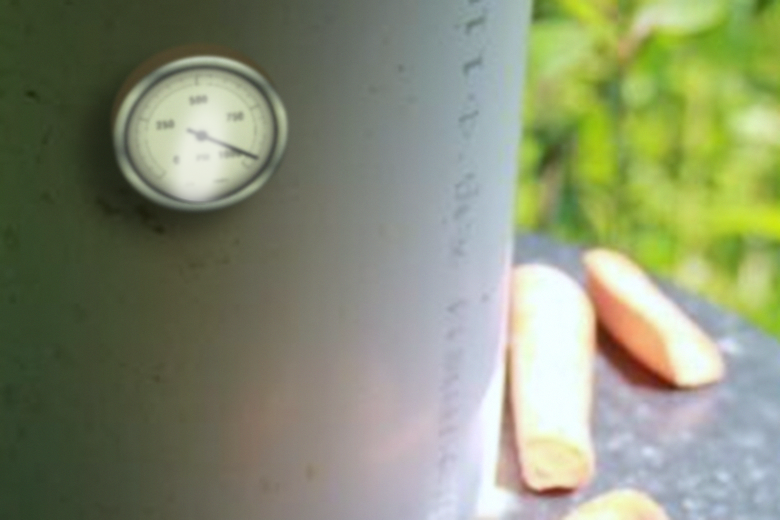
950 psi
